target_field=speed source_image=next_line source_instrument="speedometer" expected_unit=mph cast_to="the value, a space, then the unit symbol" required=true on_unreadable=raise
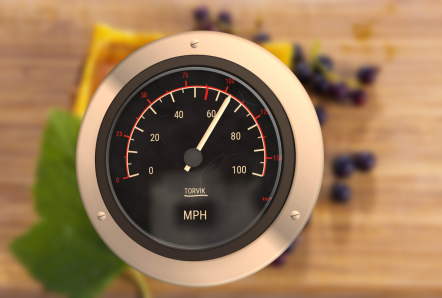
65 mph
